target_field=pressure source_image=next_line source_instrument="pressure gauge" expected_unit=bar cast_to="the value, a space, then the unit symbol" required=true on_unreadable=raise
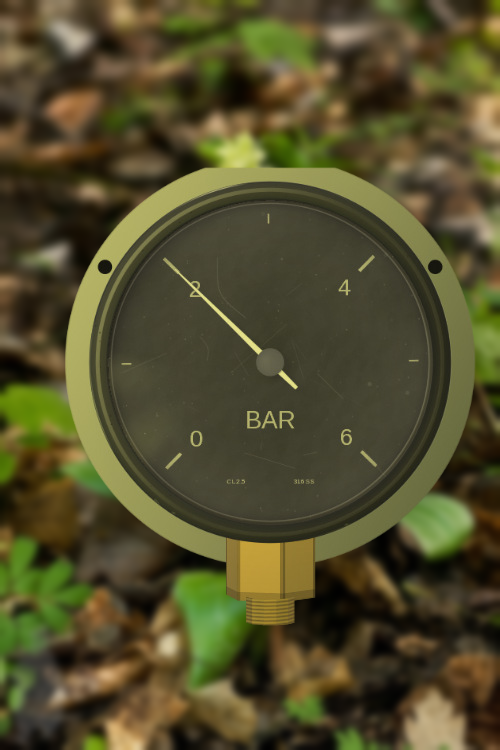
2 bar
